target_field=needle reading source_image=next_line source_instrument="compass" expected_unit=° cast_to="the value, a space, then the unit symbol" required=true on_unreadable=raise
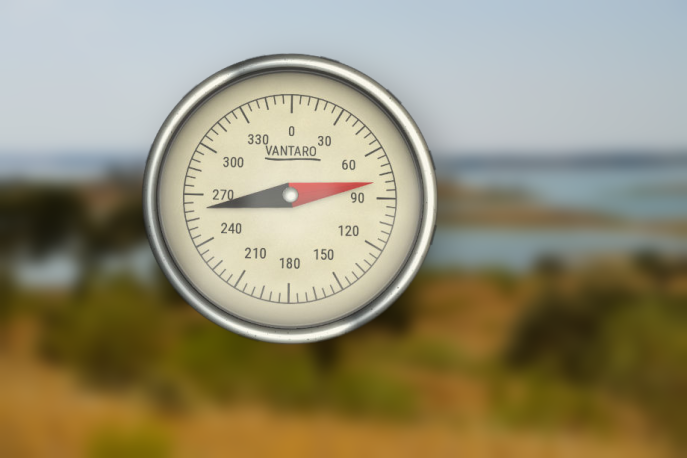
80 °
